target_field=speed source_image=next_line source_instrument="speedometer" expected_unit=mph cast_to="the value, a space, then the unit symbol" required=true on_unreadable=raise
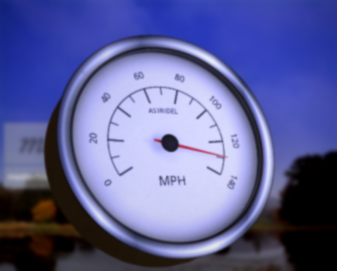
130 mph
